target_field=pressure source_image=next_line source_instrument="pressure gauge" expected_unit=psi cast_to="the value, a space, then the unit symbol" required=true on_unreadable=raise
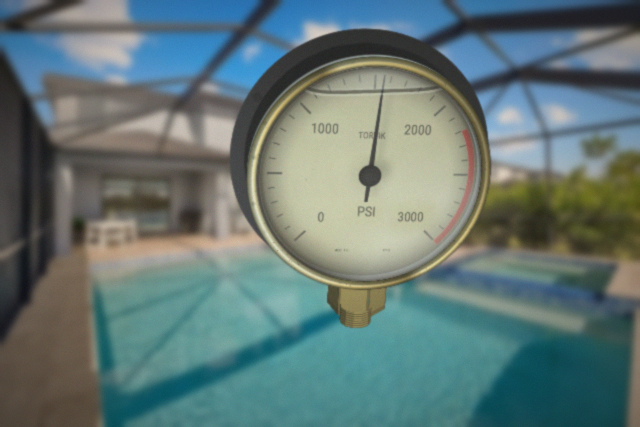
1550 psi
